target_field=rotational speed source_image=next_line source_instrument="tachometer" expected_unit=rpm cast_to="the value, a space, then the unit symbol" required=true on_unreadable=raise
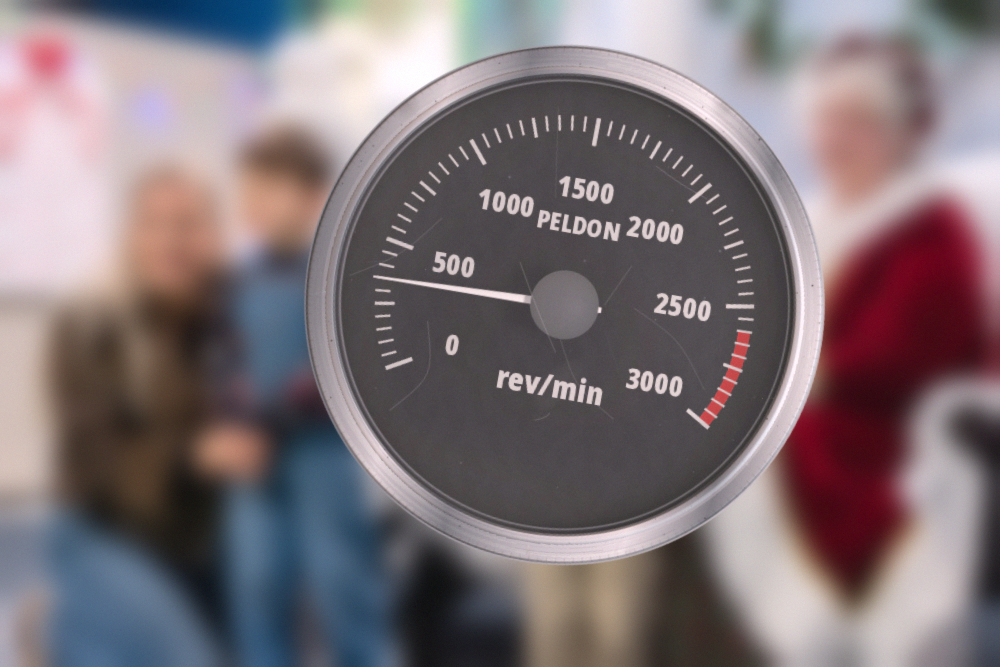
350 rpm
